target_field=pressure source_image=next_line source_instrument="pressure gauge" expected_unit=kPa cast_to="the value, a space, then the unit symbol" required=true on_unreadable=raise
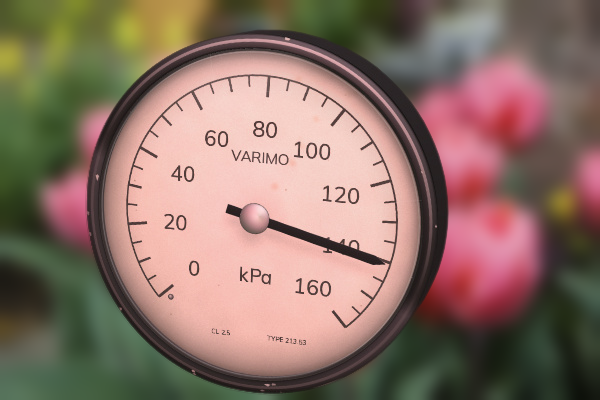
140 kPa
